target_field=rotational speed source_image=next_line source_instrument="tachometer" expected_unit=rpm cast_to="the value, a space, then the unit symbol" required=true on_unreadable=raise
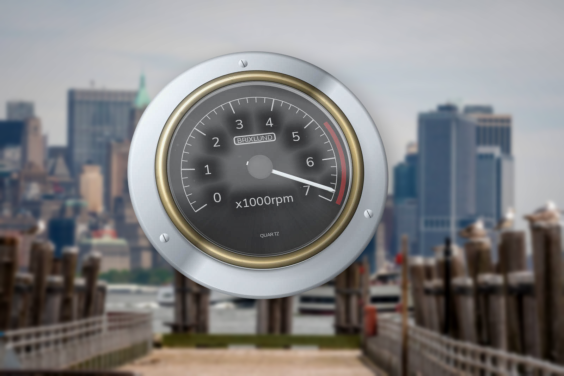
6800 rpm
